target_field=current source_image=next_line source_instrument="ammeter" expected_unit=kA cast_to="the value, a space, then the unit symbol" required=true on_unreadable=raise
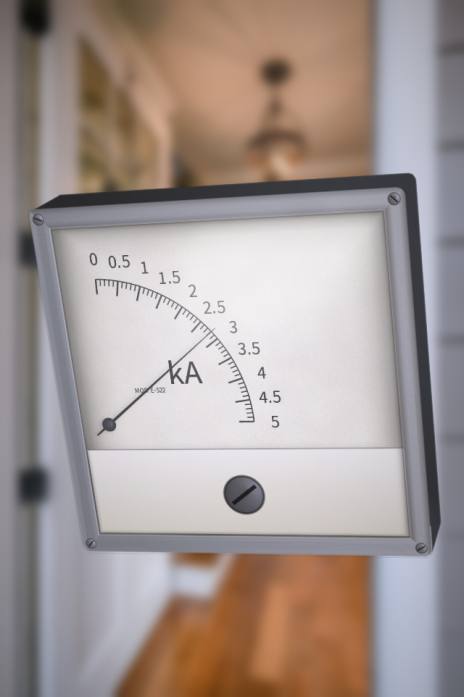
2.8 kA
